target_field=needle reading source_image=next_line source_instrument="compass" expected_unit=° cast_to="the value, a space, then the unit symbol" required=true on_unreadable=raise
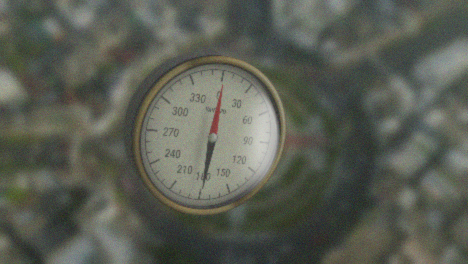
0 °
